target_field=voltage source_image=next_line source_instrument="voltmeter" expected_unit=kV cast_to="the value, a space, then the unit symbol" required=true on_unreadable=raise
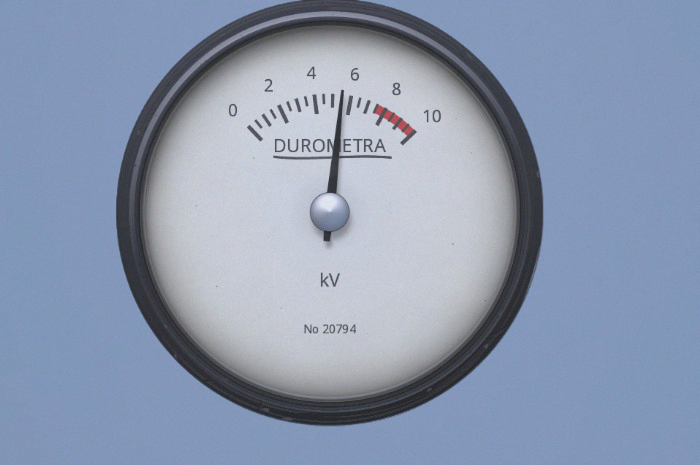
5.5 kV
